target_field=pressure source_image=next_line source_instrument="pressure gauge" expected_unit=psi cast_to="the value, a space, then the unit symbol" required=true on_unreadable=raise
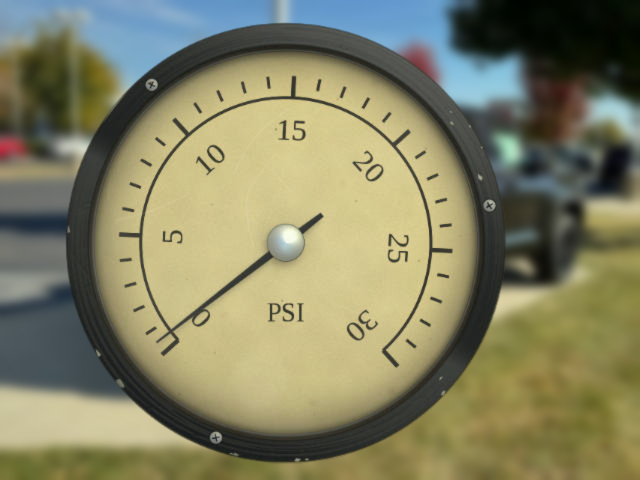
0.5 psi
